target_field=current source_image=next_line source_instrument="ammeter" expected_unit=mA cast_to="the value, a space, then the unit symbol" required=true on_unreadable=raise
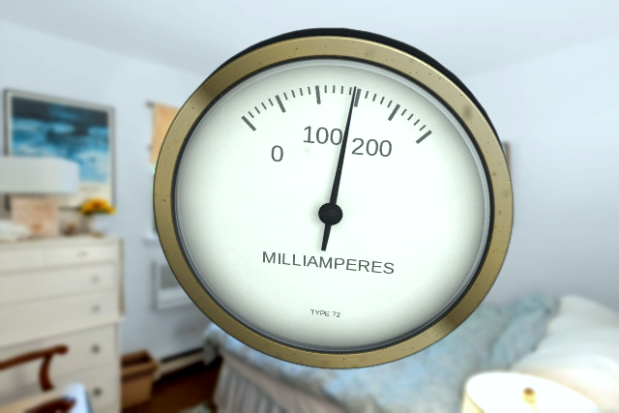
145 mA
